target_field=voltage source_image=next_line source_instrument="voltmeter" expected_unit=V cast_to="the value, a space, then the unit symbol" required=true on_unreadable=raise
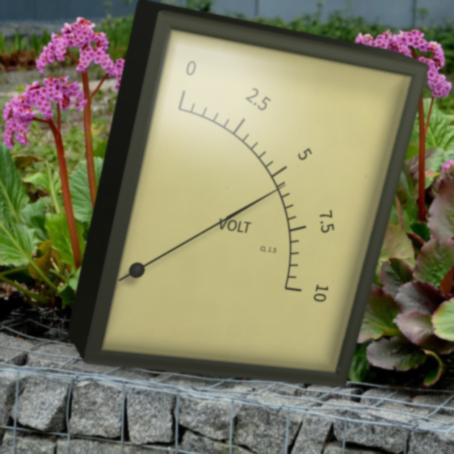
5.5 V
